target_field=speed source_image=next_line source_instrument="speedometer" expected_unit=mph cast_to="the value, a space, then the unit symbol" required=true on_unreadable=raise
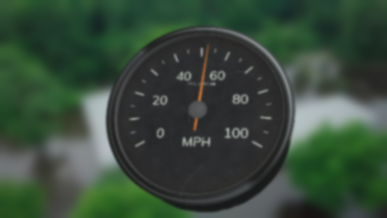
52.5 mph
